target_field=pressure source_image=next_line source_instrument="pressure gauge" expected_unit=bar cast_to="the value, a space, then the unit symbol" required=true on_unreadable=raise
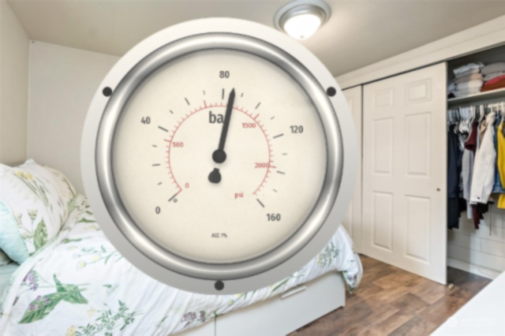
85 bar
